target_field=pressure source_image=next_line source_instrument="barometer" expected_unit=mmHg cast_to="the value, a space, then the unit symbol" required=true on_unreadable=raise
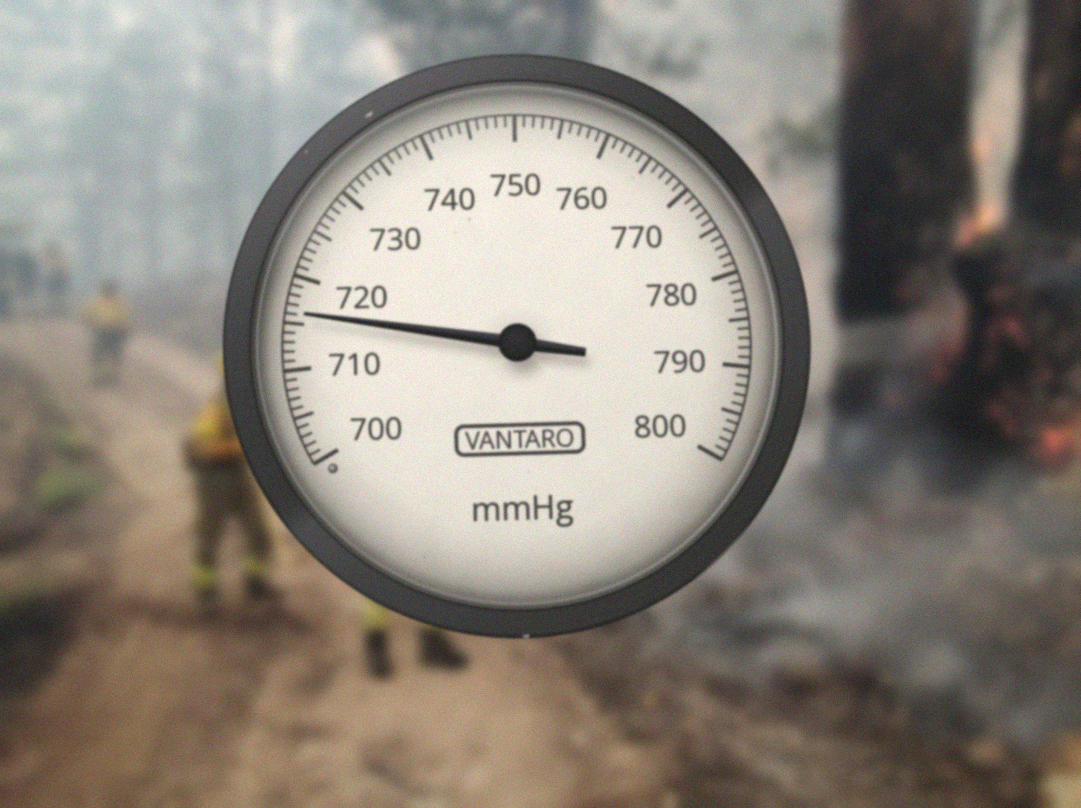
716 mmHg
